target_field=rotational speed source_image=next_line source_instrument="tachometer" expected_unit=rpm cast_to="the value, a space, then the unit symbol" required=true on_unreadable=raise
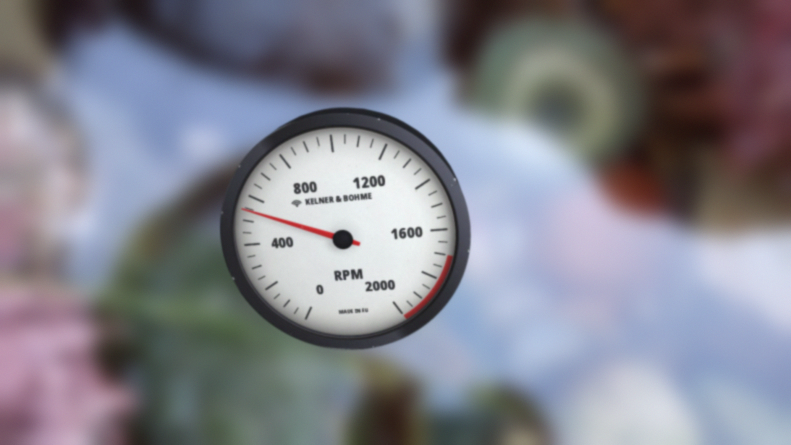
550 rpm
